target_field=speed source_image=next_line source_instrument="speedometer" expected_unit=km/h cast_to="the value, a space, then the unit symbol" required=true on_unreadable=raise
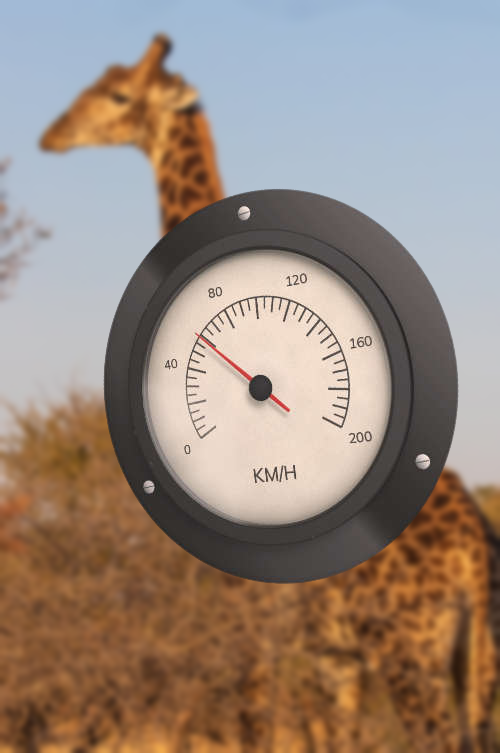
60 km/h
